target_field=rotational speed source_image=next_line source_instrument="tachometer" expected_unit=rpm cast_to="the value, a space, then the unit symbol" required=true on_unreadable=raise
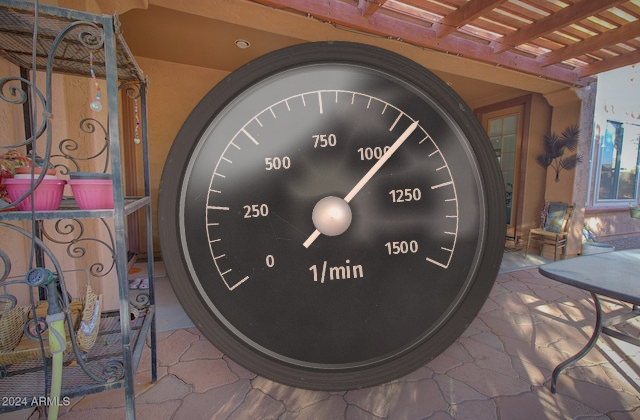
1050 rpm
